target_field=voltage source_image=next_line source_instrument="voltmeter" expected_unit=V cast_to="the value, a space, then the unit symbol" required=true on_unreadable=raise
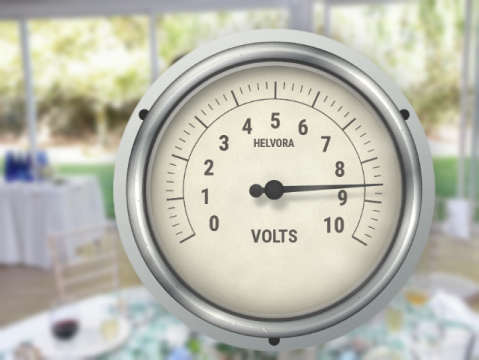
8.6 V
